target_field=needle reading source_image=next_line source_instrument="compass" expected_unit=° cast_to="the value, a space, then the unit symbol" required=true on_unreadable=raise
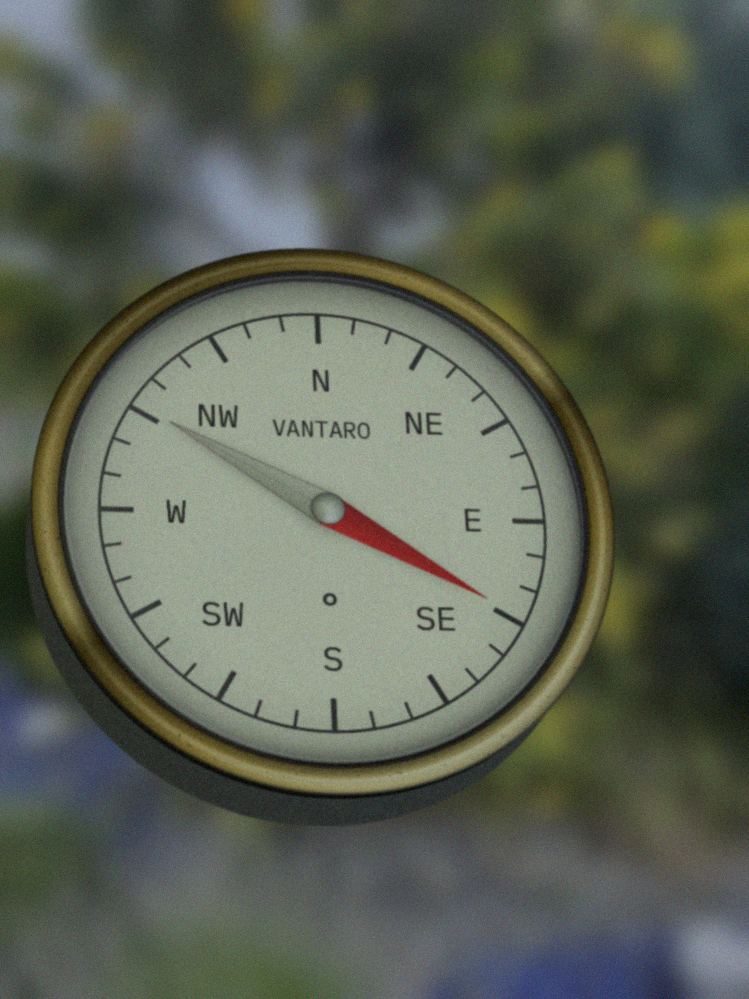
120 °
